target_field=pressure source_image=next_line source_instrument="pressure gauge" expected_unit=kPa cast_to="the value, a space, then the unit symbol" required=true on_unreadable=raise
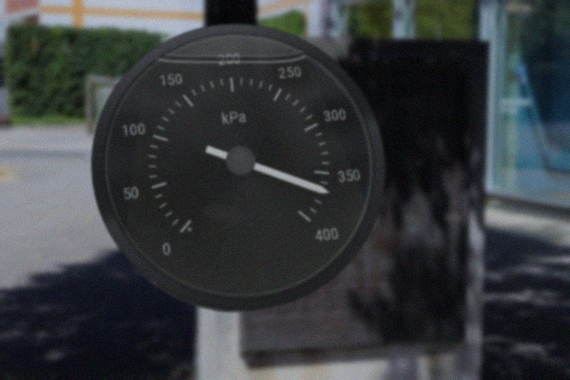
370 kPa
